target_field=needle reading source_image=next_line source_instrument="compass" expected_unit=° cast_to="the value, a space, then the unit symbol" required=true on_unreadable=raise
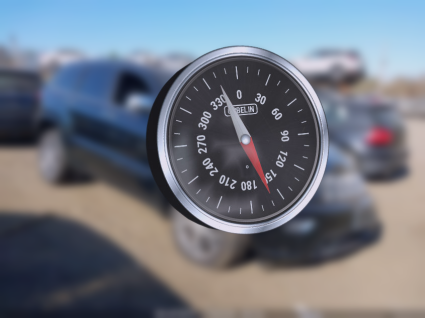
160 °
